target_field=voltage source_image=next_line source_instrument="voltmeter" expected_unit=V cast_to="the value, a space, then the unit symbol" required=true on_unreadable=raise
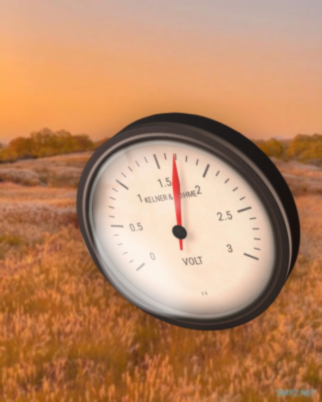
1.7 V
